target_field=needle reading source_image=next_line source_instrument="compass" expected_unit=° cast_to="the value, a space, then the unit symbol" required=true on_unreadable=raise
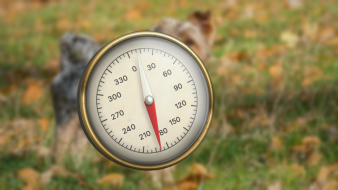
190 °
